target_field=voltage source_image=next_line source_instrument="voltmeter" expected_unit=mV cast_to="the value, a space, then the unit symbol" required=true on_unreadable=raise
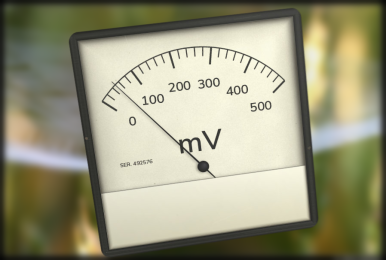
50 mV
